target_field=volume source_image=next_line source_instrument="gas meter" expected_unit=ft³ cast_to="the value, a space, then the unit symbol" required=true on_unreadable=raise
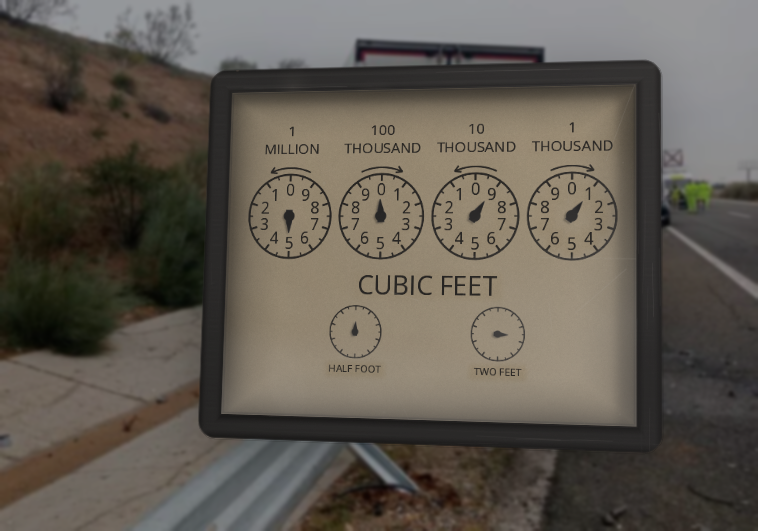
499100 ft³
